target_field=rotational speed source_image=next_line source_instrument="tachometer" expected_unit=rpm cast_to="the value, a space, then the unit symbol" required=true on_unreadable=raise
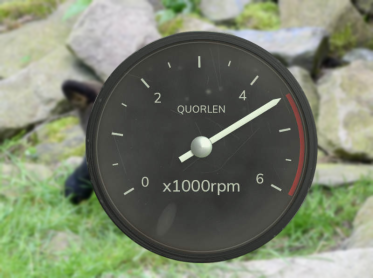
4500 rpm
